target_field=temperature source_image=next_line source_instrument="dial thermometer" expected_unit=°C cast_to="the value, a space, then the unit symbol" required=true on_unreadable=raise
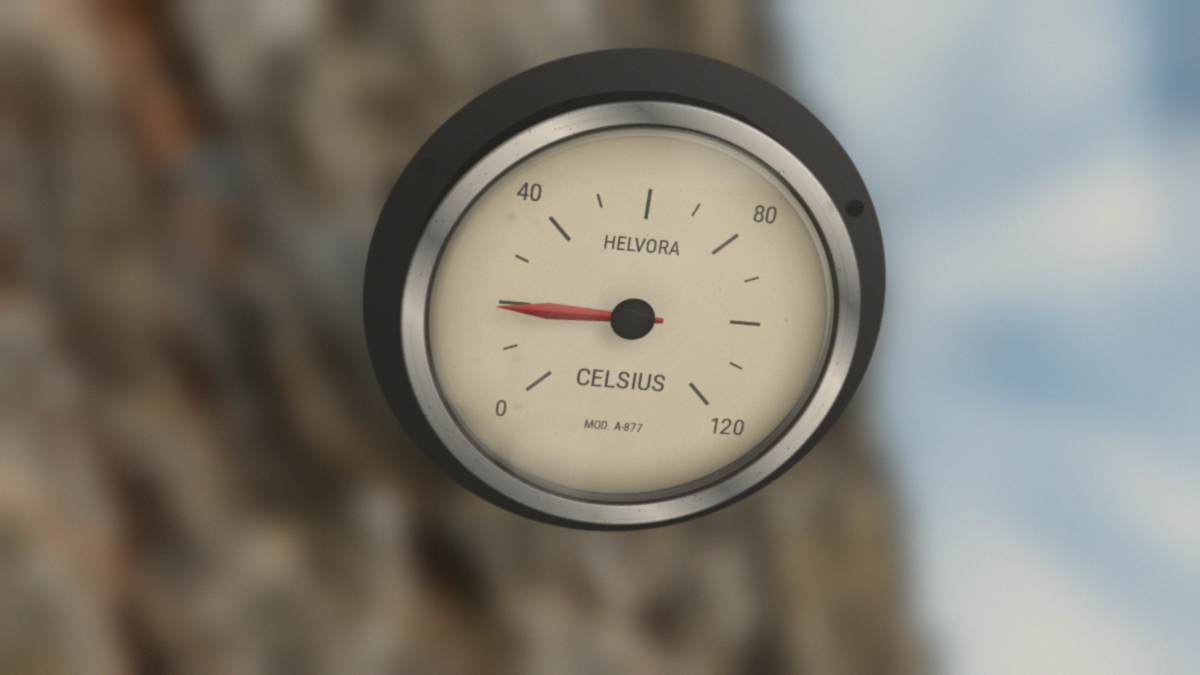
20 °C
